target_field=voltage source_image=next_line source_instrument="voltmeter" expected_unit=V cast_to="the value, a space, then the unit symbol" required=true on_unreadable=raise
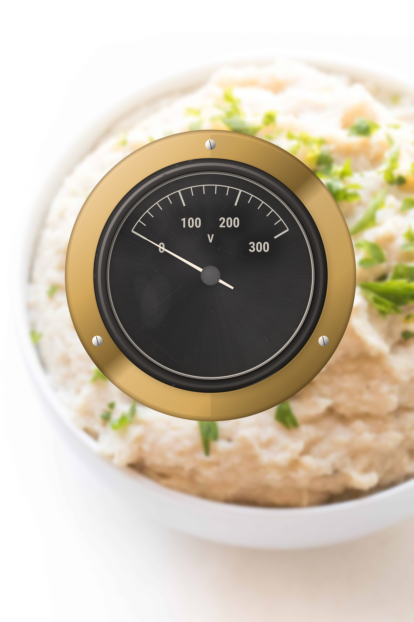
0 V
